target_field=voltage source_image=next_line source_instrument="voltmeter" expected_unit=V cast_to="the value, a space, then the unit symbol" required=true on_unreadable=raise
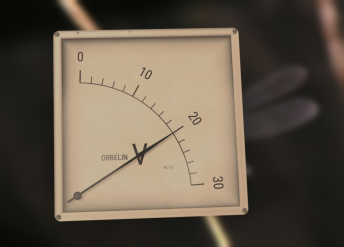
20 V
